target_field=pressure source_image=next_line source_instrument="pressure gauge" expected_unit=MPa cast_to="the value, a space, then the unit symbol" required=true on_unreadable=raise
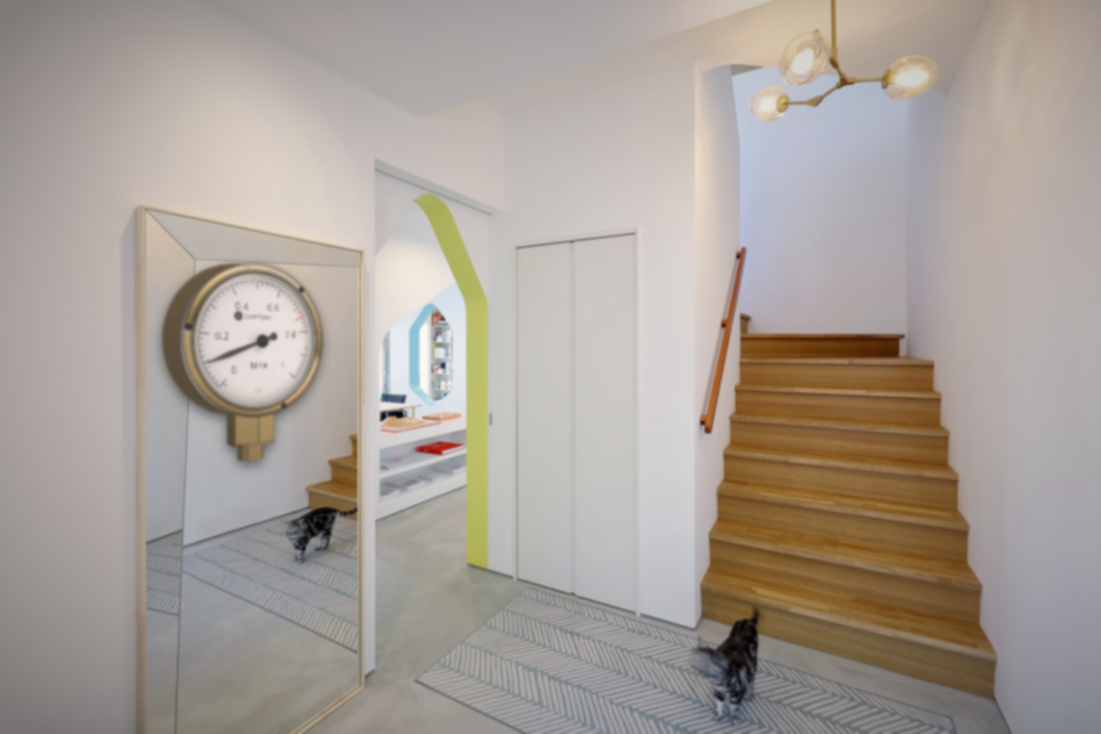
0.1 MPa
